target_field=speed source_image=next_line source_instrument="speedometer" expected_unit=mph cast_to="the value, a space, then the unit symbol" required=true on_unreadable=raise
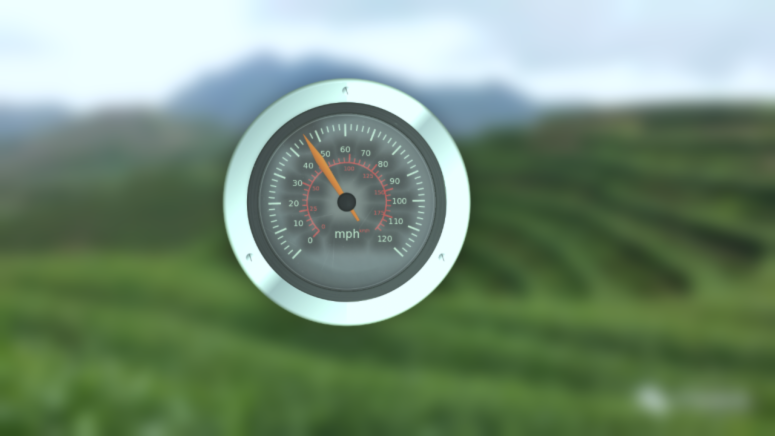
46 mph
